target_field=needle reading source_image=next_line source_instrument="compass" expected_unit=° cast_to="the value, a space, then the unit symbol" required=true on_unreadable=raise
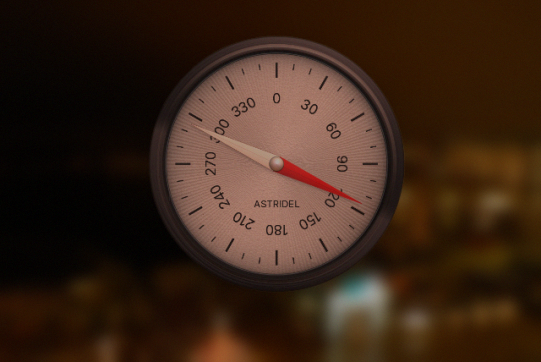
115 °
